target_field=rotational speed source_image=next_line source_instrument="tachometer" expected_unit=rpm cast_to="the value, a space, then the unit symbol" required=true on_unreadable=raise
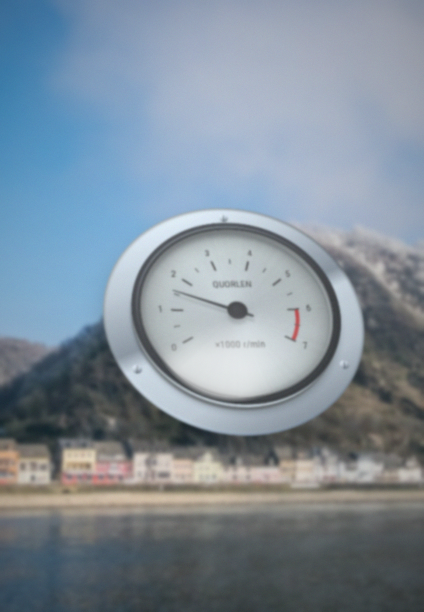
1500 rpm
